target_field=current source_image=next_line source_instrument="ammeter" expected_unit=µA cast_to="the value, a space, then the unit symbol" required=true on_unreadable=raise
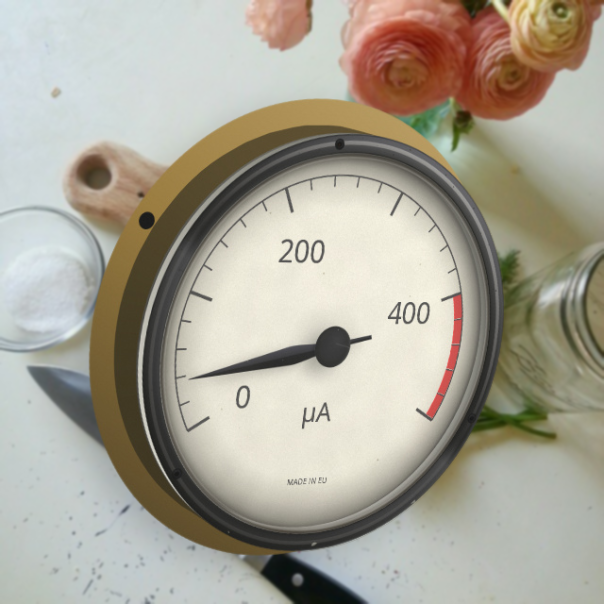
40 µA
